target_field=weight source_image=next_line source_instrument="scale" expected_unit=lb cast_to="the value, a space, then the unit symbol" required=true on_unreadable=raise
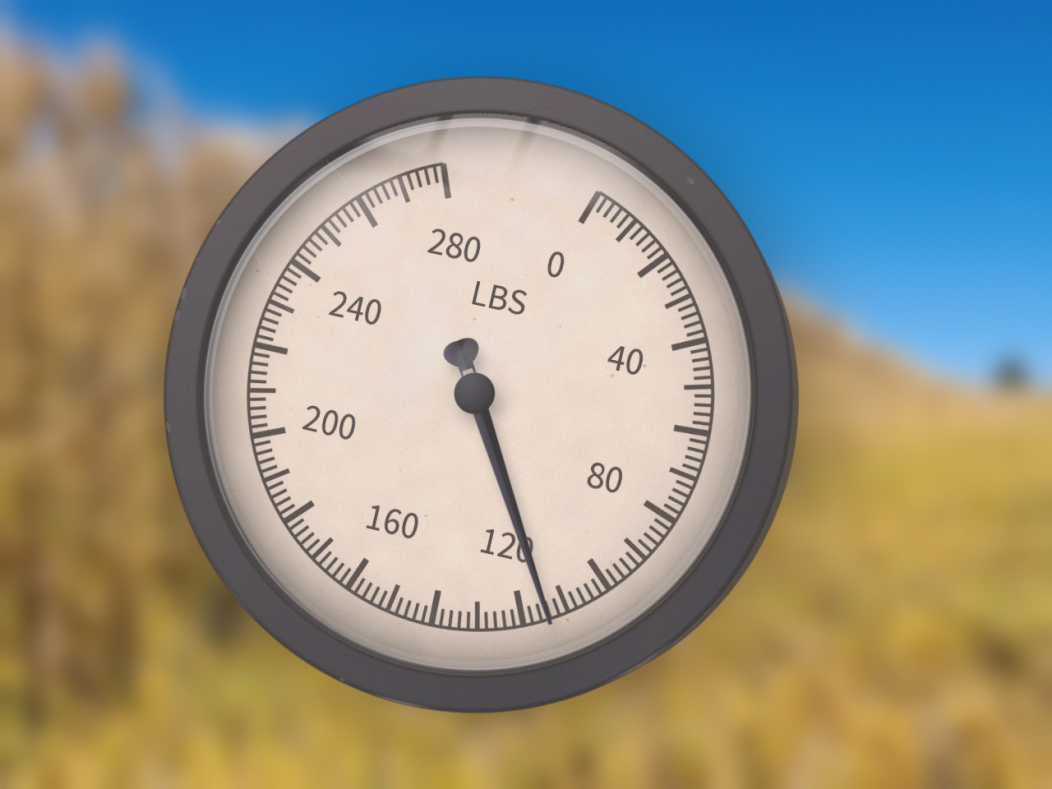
114 lb
